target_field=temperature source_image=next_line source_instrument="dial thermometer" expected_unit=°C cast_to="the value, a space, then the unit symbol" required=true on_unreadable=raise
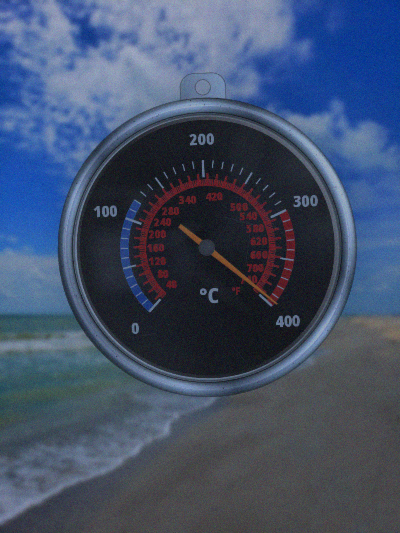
395 °C
